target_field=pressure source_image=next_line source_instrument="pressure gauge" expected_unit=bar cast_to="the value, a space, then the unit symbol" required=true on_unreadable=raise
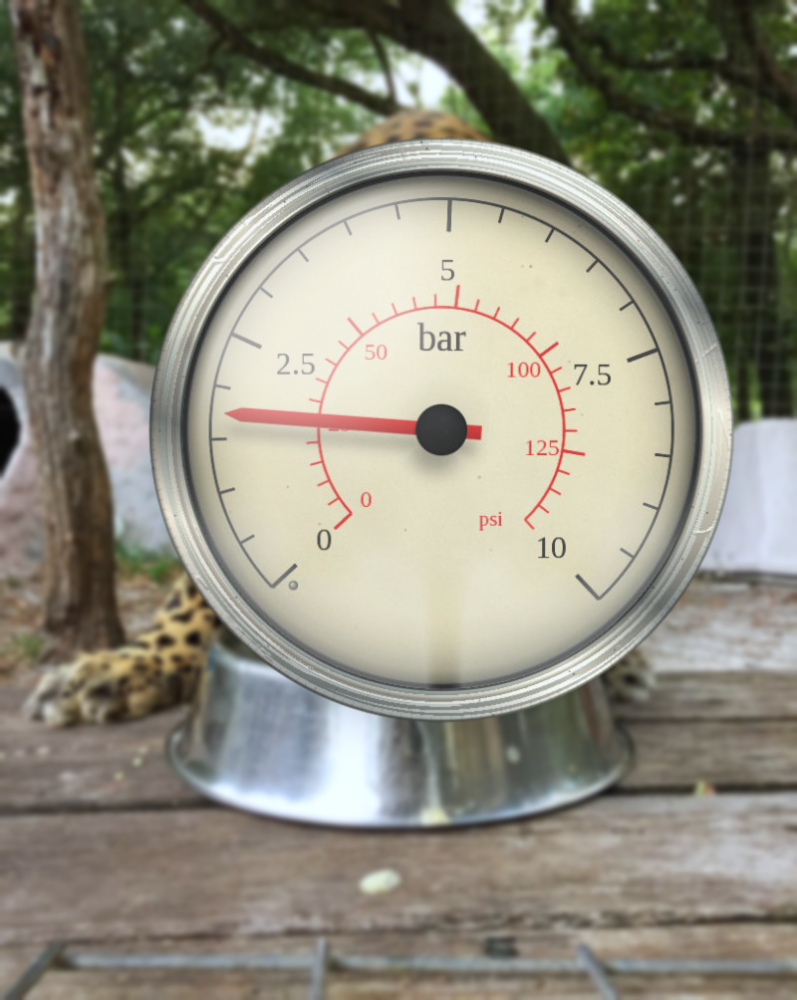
1.75 bar
